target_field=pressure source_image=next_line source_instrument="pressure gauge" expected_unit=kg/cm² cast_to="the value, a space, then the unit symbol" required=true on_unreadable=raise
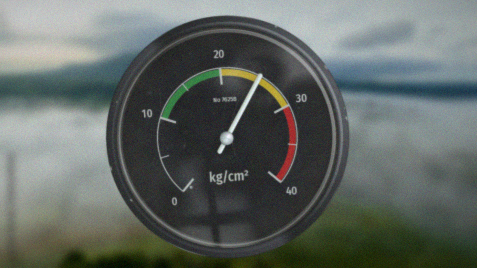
25 kg/cm²
